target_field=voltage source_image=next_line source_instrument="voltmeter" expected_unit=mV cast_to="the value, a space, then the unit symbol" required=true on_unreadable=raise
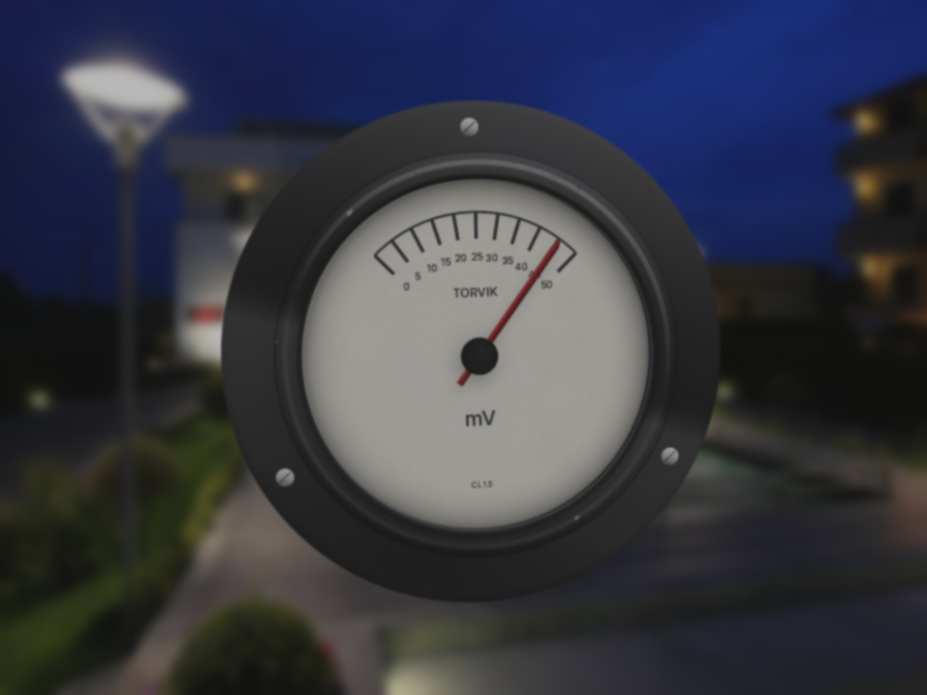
45 mV
